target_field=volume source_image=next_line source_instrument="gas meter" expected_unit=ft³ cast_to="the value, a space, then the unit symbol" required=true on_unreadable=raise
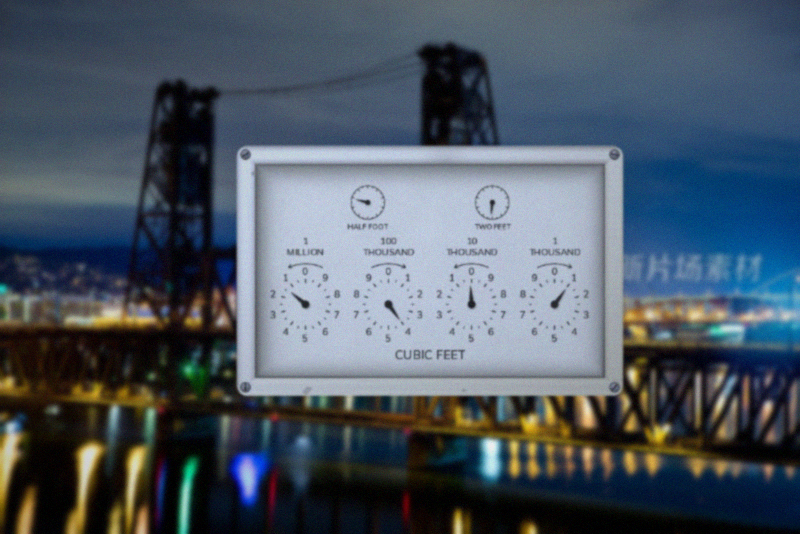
140100 ft³
